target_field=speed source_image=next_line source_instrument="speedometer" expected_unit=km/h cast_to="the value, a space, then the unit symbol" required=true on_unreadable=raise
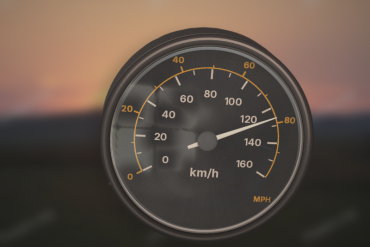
125 km/h
